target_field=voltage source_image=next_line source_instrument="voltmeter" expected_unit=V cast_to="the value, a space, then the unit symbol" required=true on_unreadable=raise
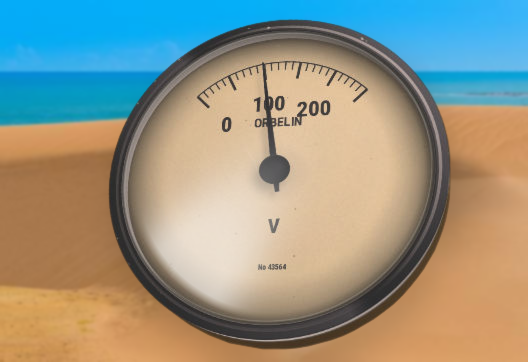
100 V
